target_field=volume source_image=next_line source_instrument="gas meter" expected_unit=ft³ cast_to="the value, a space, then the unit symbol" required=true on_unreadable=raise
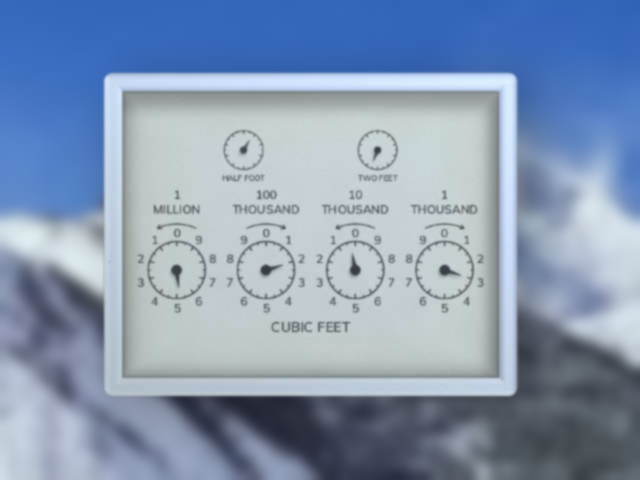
520300 ft³
